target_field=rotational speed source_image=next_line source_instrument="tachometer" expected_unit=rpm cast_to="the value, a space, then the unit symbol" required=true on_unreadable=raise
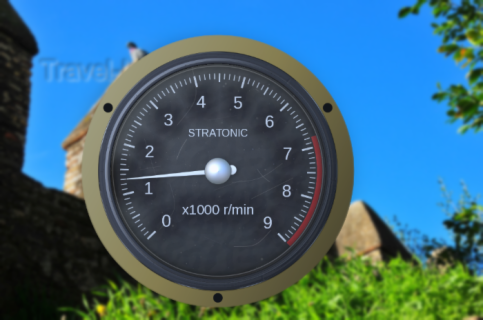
1300 rpm
